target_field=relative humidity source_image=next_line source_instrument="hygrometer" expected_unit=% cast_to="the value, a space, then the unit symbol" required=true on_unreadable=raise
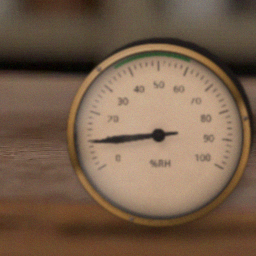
10 %
